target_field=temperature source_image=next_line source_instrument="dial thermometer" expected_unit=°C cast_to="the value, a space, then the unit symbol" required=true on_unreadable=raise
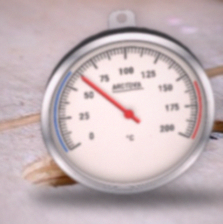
62.5 °C
